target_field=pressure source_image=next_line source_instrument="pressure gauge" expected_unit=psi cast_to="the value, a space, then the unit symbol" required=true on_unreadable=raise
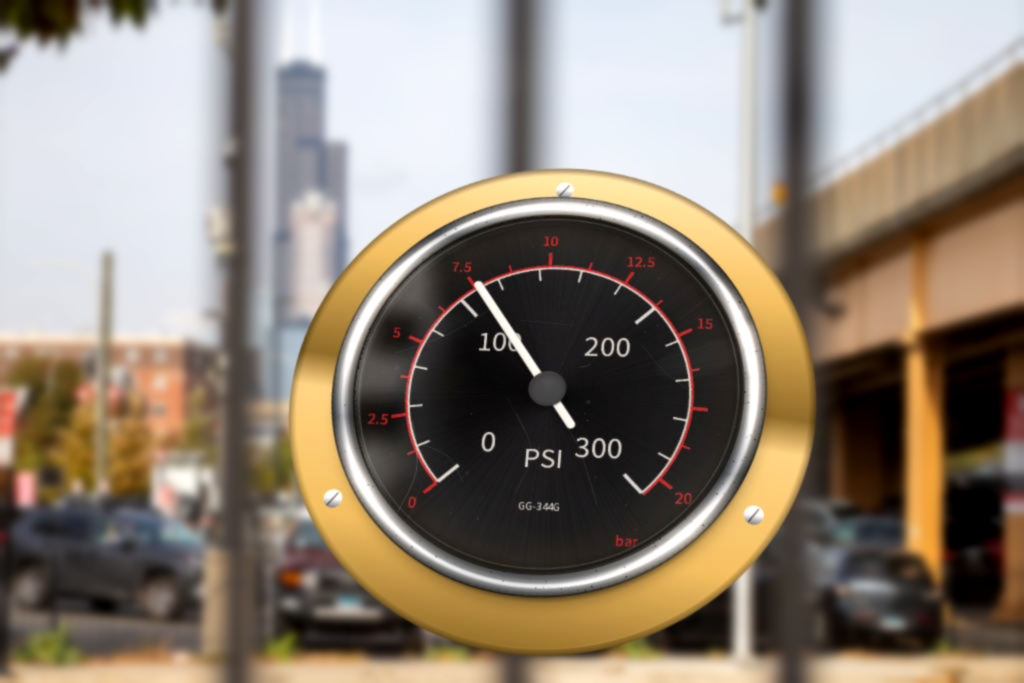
110 psi
